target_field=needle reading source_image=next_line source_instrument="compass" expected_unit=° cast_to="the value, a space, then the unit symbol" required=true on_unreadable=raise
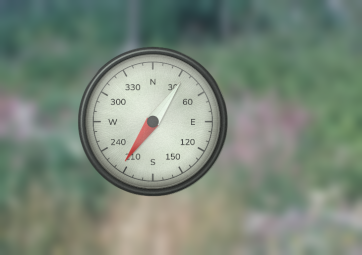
215 °
